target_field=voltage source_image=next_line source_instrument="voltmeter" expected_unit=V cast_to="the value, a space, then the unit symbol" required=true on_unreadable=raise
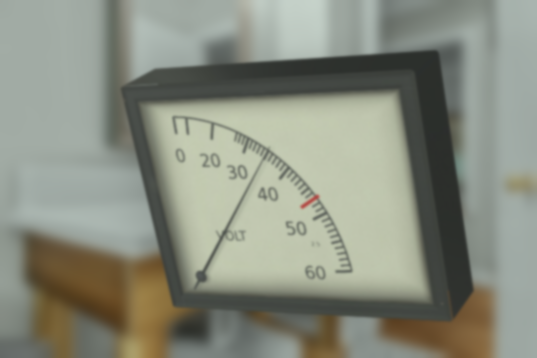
35 V
